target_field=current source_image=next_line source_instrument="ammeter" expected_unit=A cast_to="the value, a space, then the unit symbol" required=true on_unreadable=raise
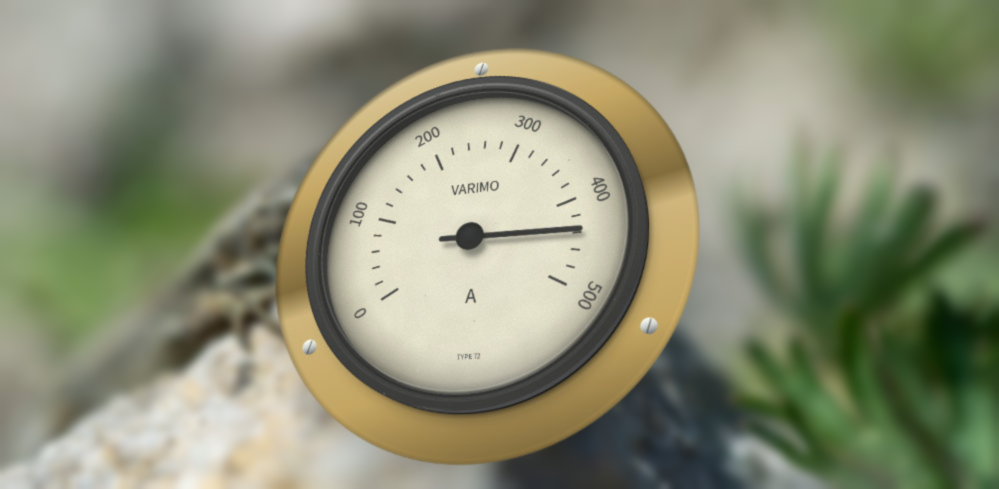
440 A
